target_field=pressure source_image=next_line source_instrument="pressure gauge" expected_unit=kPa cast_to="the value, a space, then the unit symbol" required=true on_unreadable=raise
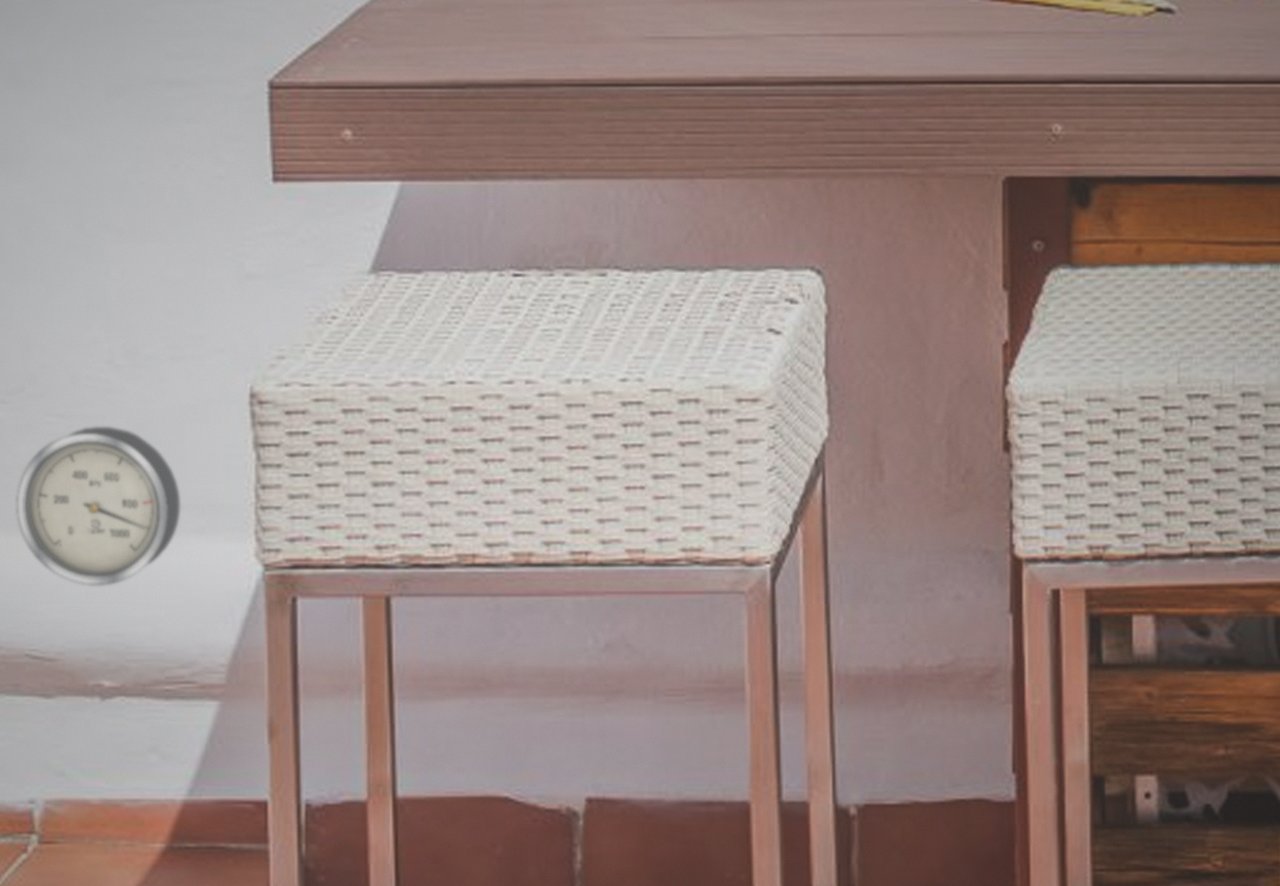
900 kPa
